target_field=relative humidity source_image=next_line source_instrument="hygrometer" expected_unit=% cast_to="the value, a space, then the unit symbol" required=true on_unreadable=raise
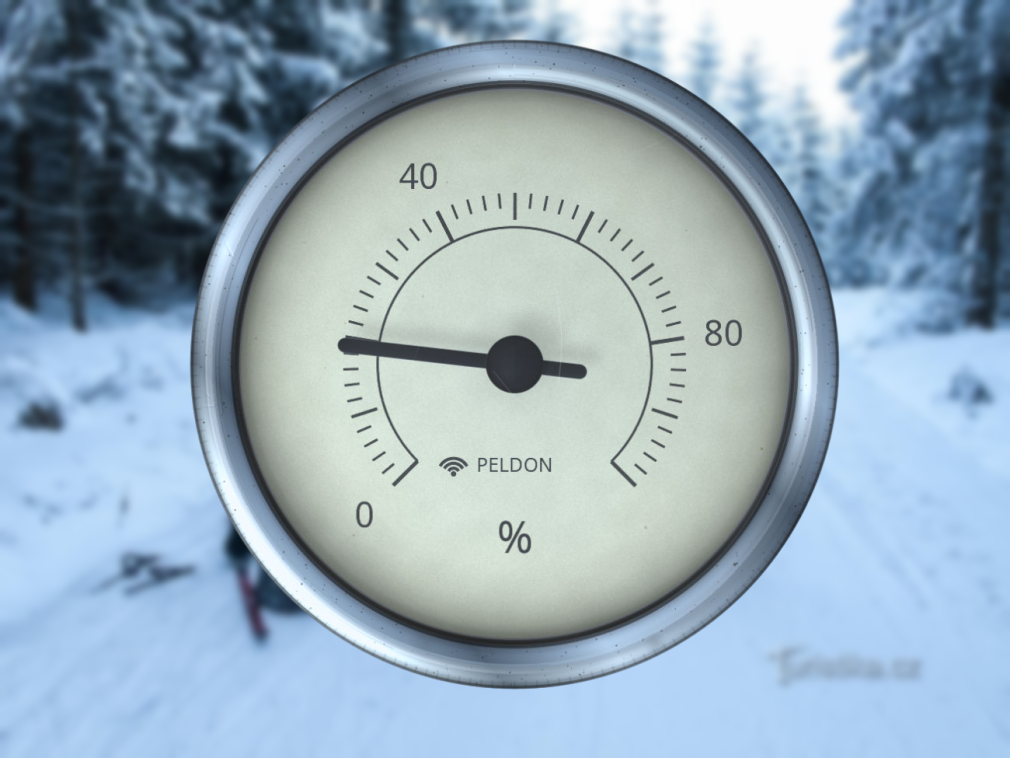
19 %
